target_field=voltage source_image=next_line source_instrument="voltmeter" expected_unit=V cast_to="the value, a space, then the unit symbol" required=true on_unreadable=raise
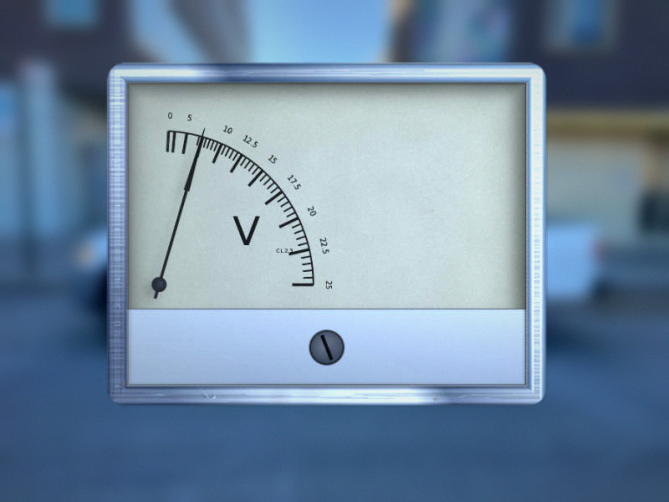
7.5 V
